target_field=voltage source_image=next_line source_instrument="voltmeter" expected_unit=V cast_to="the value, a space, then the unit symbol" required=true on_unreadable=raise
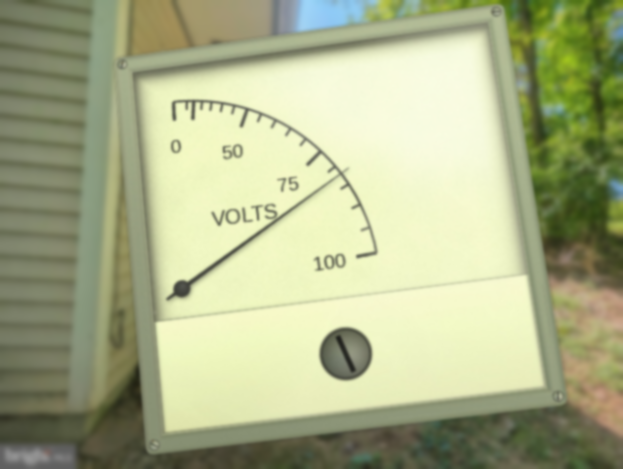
82.5 V
